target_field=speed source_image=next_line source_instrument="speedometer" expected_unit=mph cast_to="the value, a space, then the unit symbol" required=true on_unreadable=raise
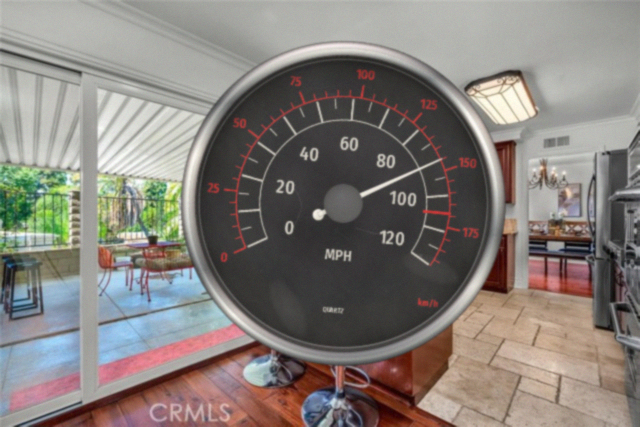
90 mph
